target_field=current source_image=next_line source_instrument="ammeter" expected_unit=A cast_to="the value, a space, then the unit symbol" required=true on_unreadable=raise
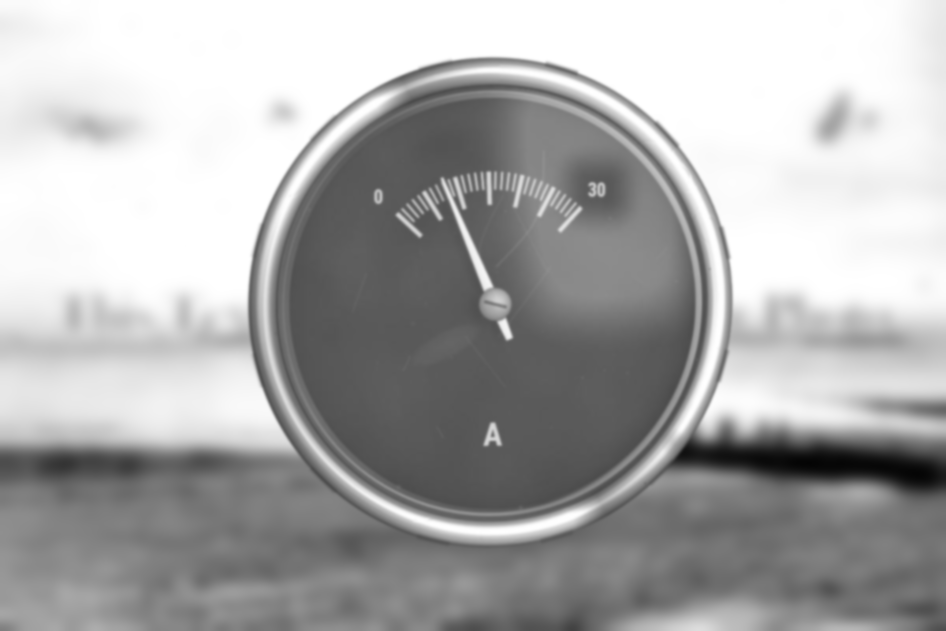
8 A
